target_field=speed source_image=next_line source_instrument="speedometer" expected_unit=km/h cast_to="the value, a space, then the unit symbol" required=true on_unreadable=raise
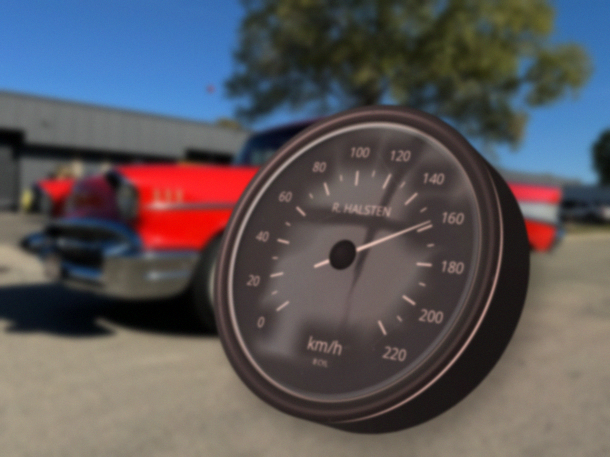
160 km/h
